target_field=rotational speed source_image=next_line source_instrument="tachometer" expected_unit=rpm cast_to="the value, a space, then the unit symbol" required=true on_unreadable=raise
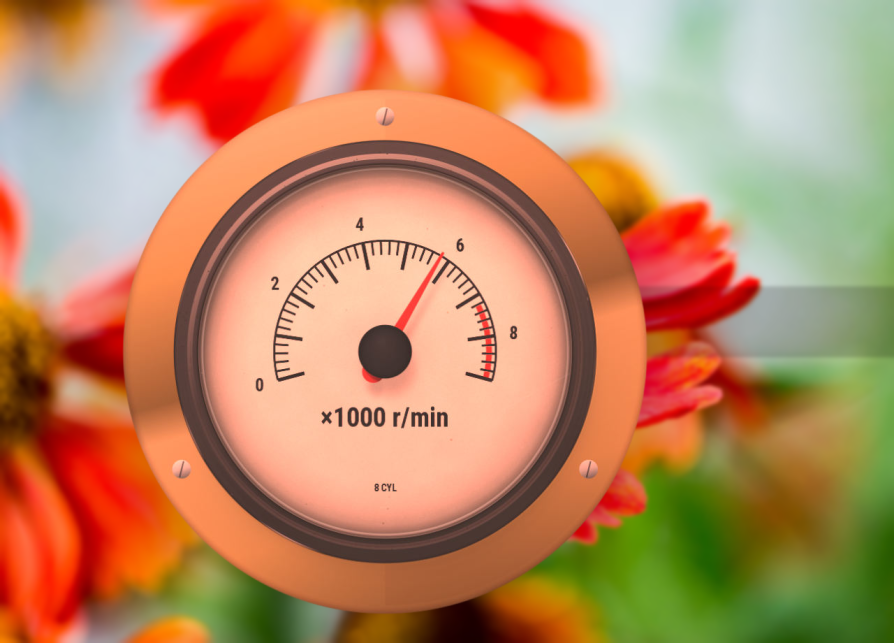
5800 rpm
